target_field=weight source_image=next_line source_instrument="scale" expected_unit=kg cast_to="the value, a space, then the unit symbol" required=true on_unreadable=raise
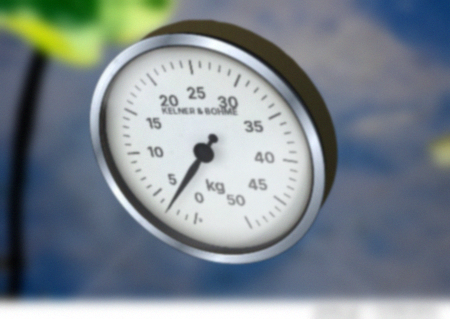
3 kg
